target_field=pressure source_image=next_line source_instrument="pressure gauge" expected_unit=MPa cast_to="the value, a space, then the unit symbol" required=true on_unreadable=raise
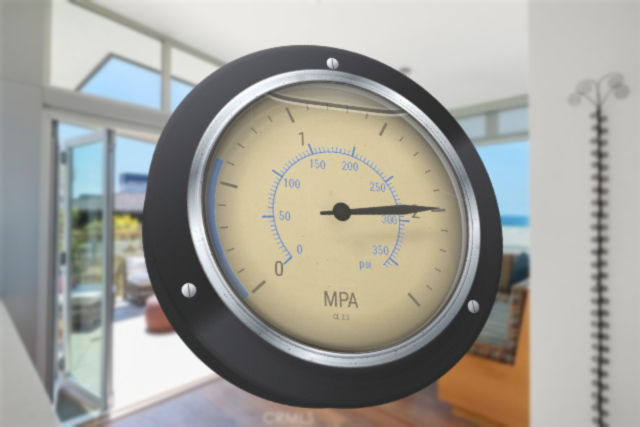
2 MPa
